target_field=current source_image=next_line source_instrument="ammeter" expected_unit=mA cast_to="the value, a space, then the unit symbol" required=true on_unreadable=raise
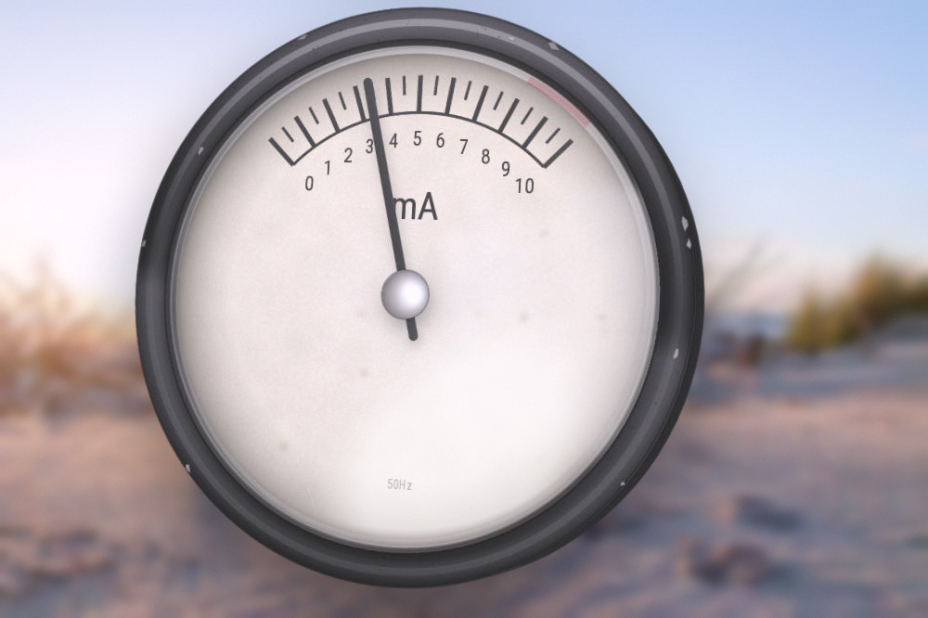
3.5 mA
